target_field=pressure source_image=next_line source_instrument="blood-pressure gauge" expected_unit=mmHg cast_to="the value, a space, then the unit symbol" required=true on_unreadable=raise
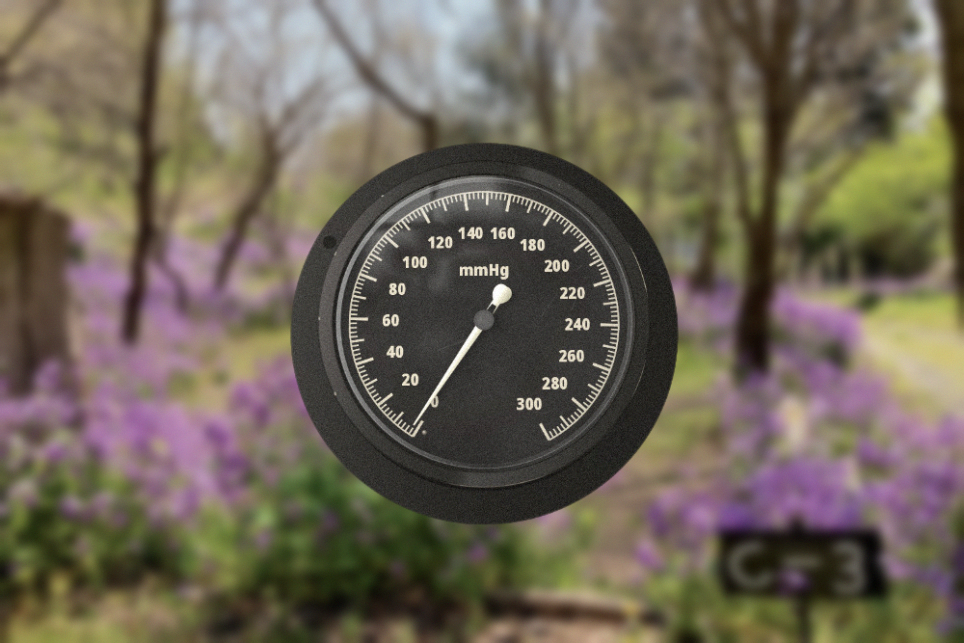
2 mmHg
